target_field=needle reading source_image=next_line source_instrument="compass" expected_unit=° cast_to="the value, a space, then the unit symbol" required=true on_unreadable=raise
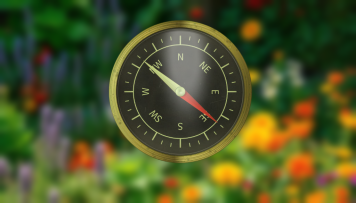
130 °
